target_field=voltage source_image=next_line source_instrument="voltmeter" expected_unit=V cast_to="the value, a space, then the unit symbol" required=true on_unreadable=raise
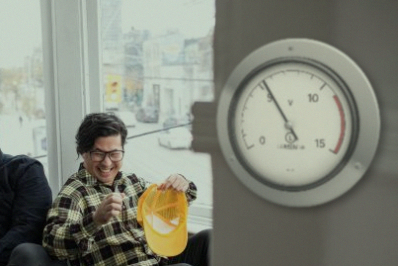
5.5 V
